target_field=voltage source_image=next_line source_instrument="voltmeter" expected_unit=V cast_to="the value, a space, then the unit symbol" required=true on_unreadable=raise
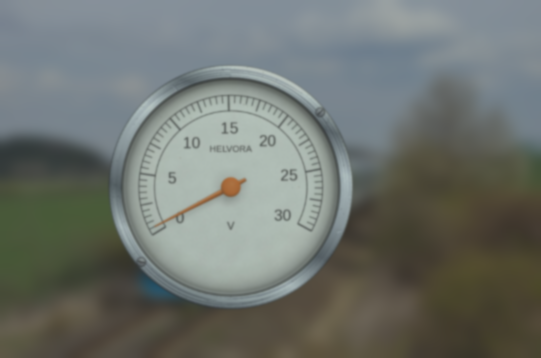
0.5 V
